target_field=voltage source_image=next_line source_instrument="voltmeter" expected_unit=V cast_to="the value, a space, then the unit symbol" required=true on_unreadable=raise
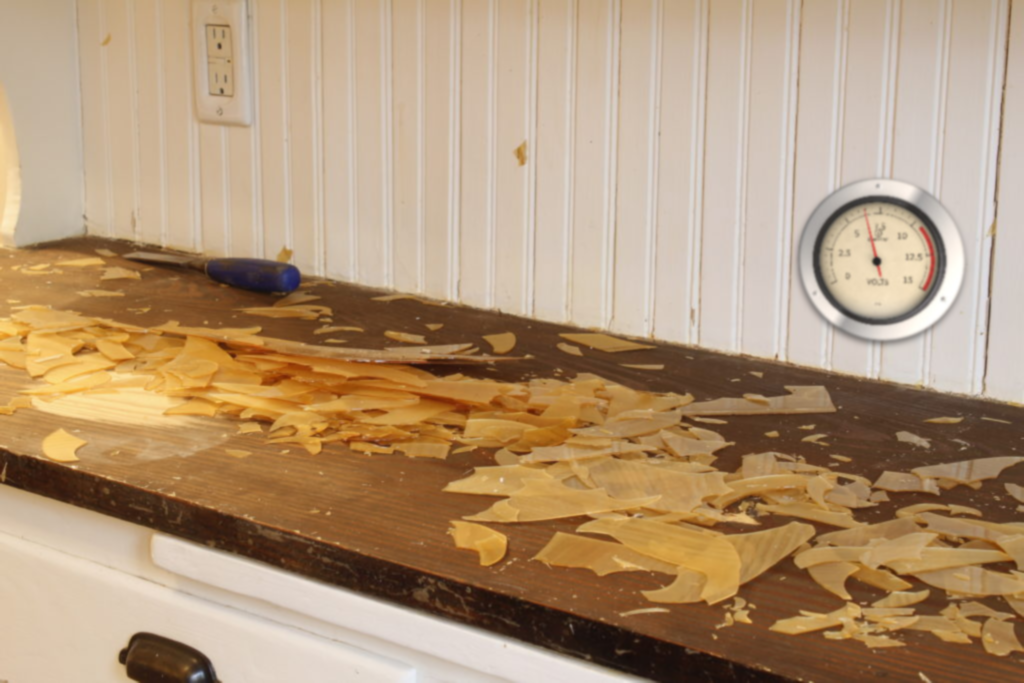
6.5 V
